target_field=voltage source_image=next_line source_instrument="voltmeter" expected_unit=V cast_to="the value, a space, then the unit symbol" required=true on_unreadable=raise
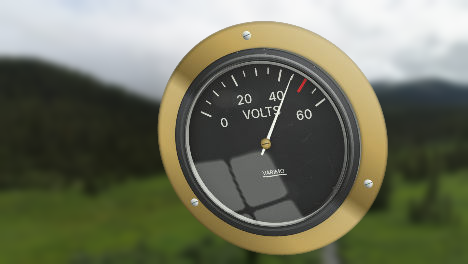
45 V
